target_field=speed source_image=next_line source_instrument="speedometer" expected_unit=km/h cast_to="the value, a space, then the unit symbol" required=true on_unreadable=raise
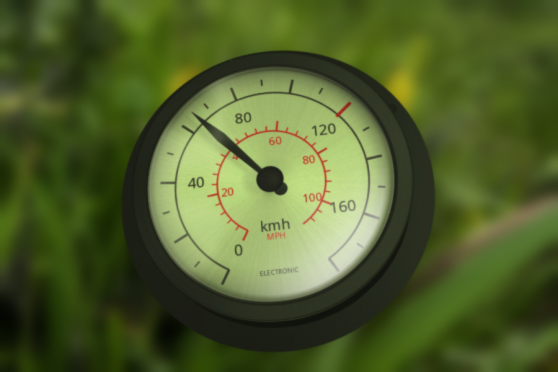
65 km/h
